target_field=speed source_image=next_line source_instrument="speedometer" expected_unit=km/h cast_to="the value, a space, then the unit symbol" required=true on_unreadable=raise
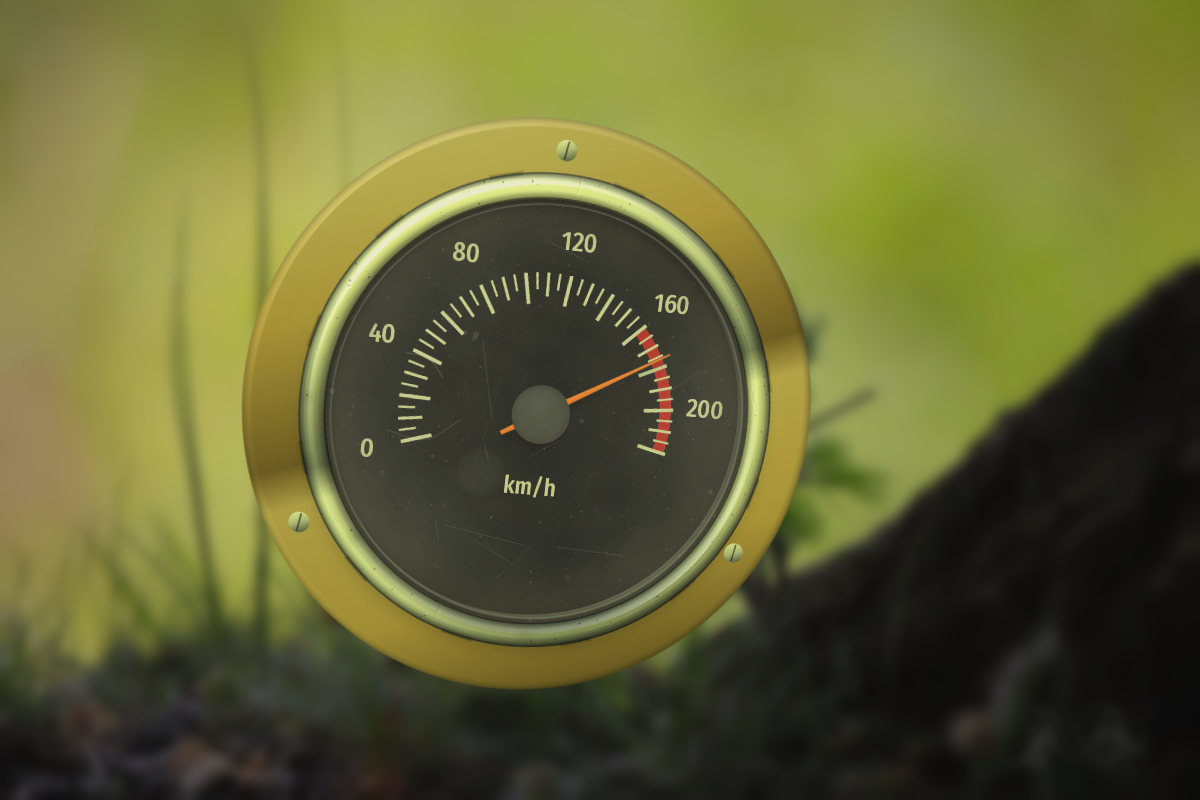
175 km/h
